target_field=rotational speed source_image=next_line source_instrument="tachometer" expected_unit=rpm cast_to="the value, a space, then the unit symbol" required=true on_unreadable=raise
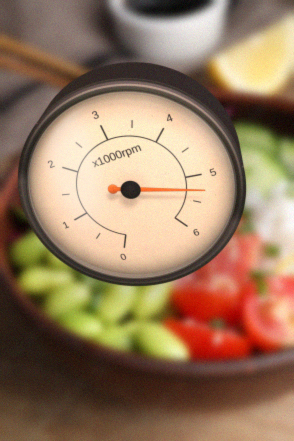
5250 rpm
